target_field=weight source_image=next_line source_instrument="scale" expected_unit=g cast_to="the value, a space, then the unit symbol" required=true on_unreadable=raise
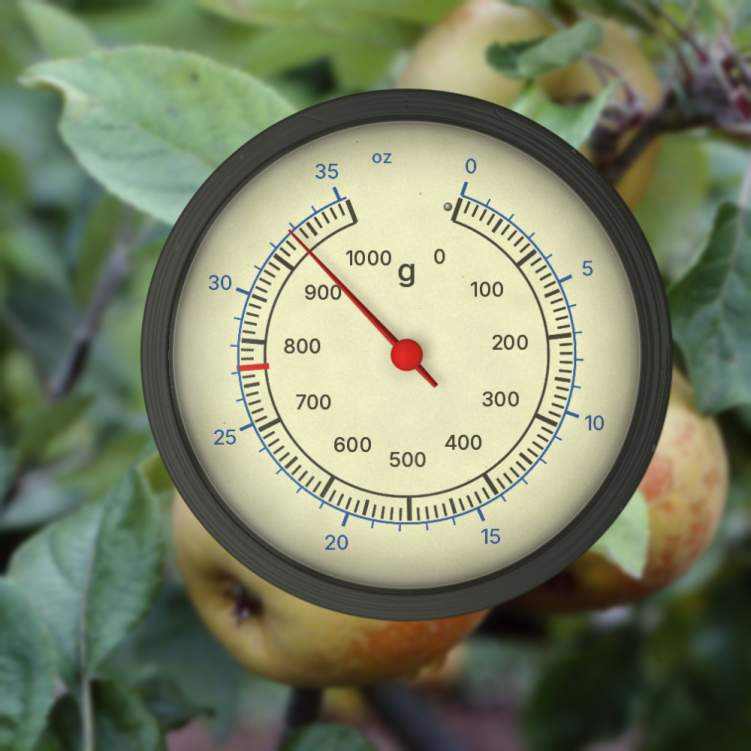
930 g
